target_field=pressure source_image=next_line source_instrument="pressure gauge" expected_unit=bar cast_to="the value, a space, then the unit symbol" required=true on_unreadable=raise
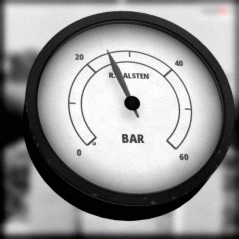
25 bar
